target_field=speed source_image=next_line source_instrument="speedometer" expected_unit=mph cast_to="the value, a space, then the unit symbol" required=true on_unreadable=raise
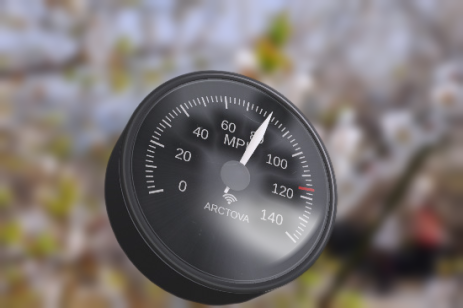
80 mph
